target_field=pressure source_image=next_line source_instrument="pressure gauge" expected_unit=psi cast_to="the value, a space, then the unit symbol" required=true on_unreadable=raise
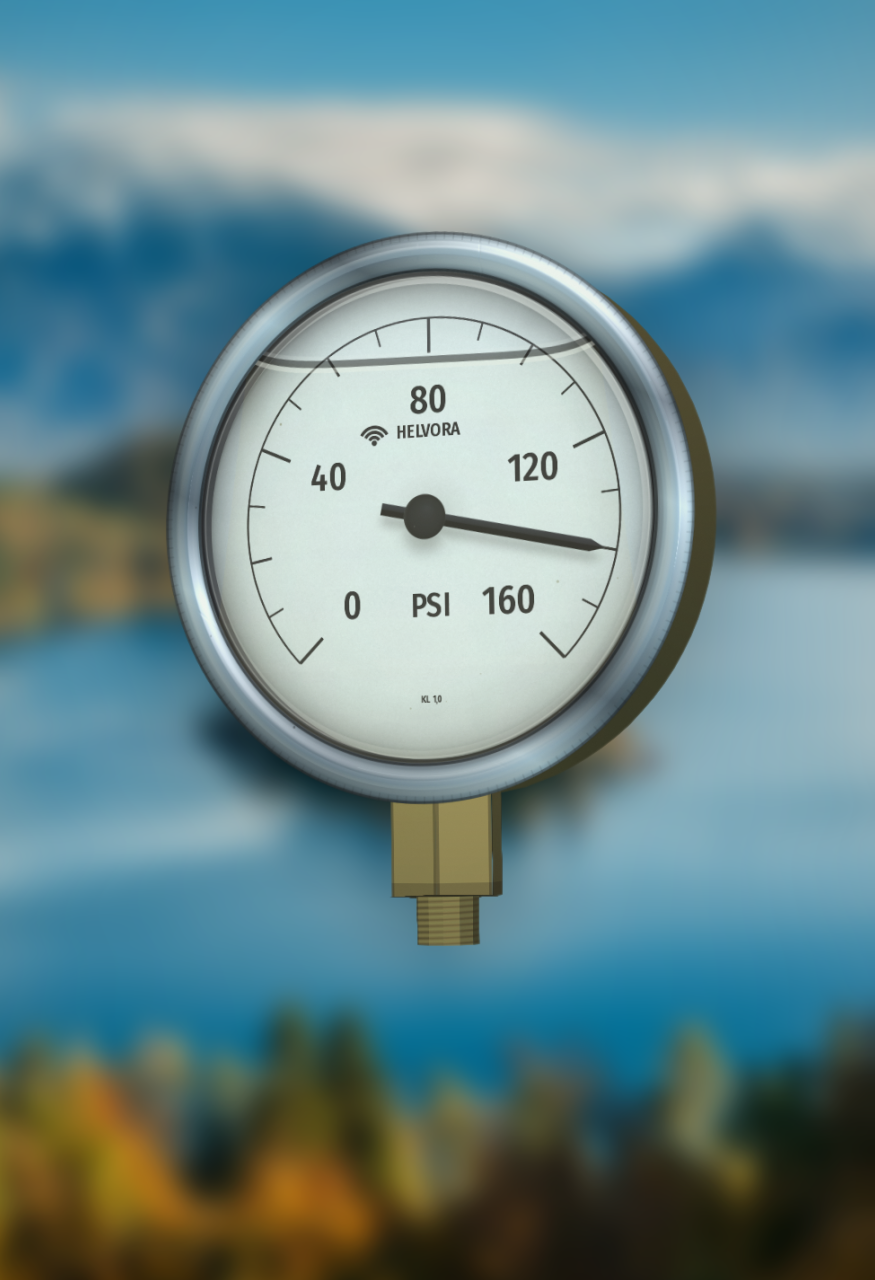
140 psi
